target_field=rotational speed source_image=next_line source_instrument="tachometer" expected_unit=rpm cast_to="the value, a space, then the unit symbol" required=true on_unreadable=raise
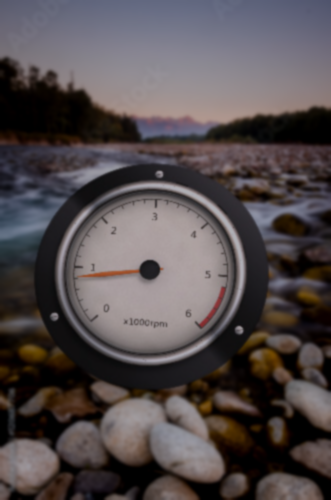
800 rpm
